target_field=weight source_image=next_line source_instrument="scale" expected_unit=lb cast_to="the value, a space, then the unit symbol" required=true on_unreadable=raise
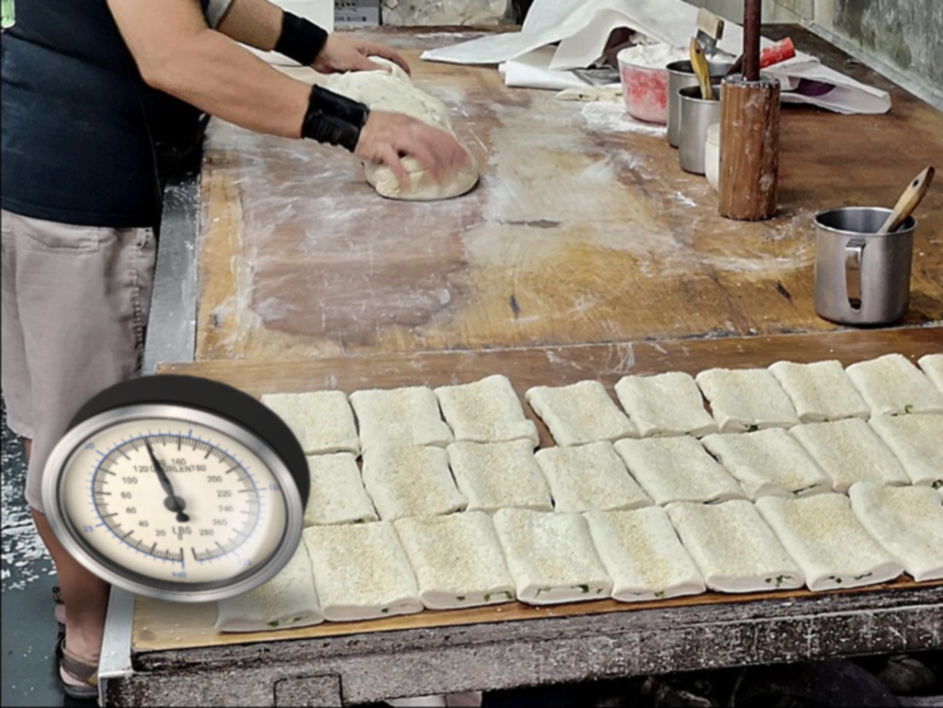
140 lb
